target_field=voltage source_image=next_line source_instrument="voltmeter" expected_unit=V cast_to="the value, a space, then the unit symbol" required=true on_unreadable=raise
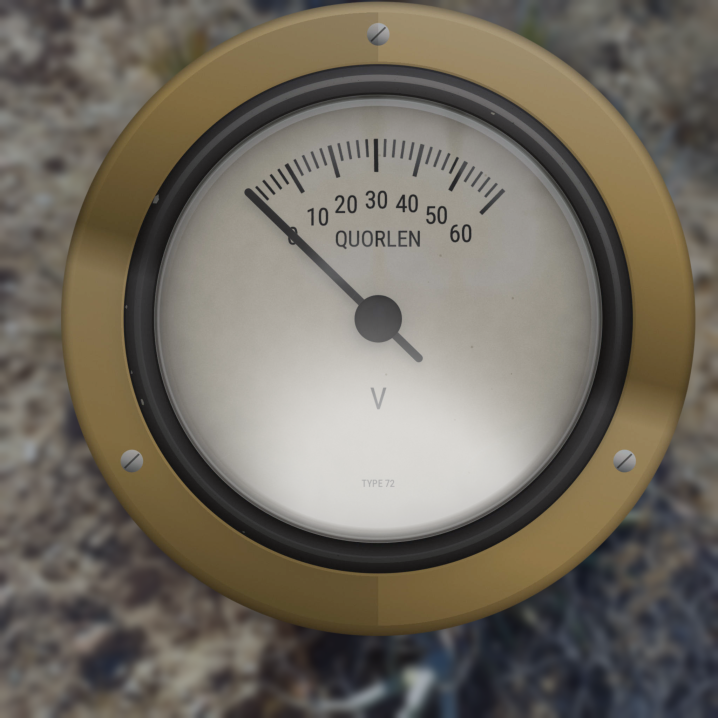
0 V
